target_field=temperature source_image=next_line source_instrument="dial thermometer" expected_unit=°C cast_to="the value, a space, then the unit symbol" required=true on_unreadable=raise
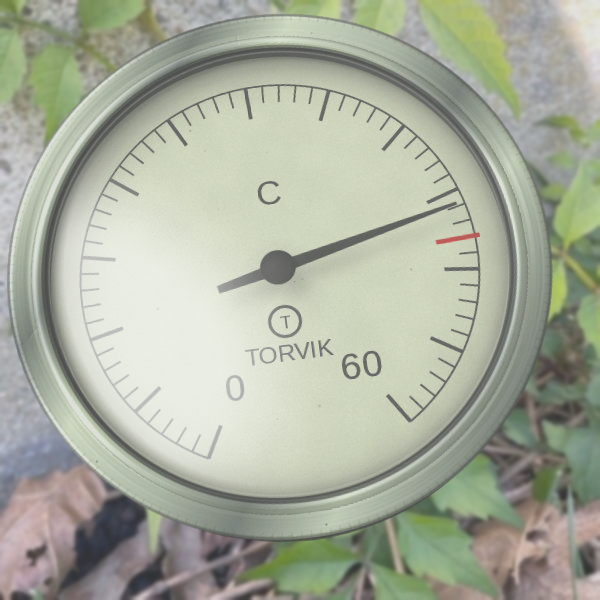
46 °C
